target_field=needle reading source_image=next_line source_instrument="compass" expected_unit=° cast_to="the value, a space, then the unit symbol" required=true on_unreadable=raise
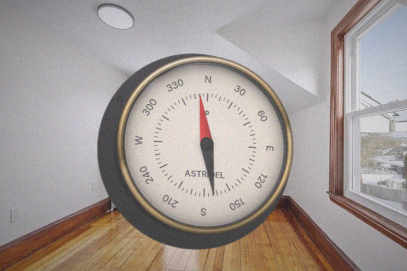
350 °
